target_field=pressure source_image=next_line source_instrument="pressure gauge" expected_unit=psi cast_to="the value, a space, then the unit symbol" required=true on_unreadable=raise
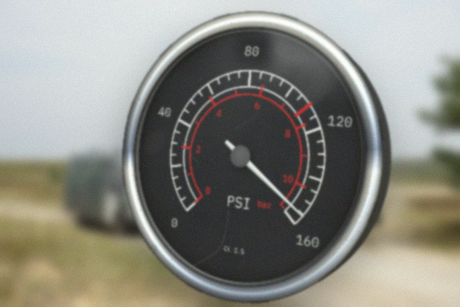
155 psi
